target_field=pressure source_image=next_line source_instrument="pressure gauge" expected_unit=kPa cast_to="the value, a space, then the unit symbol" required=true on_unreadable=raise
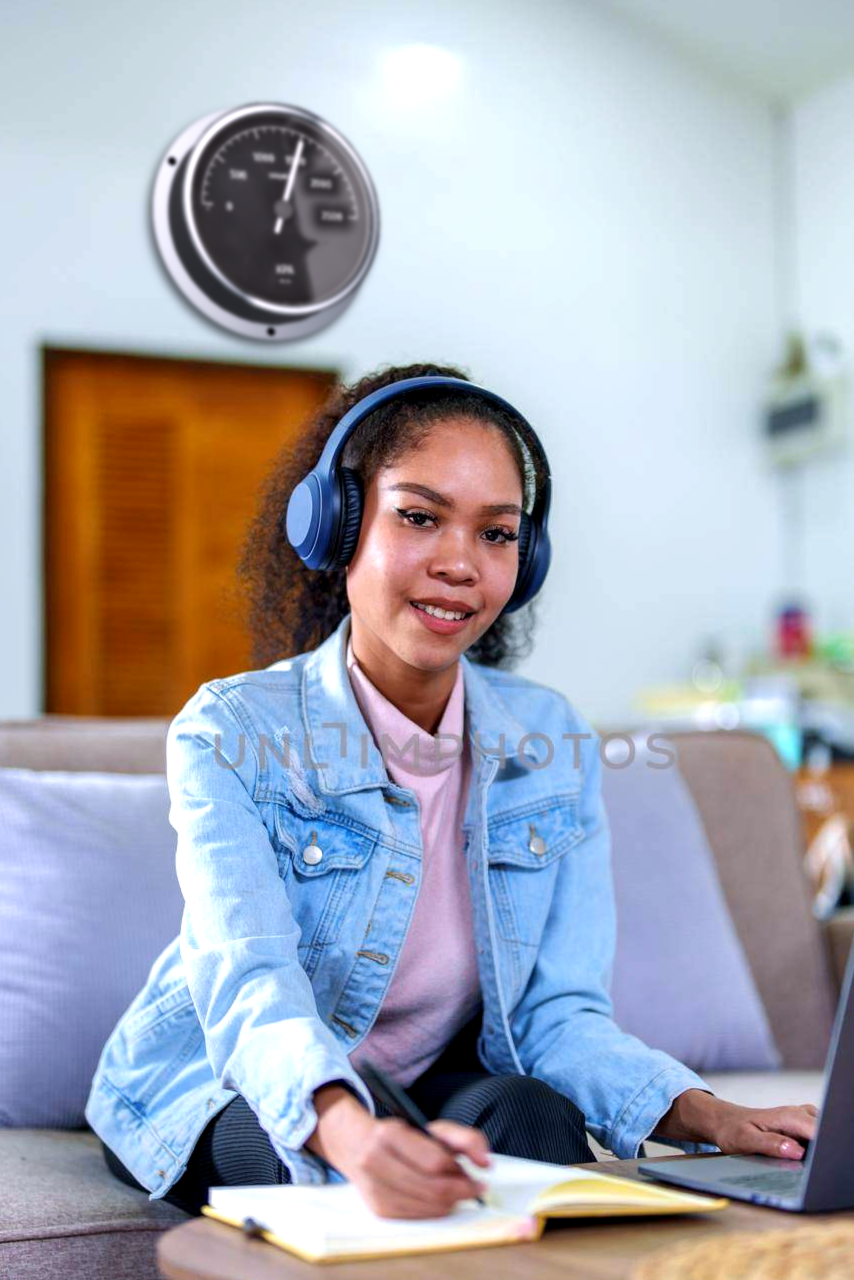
1500 kPa
